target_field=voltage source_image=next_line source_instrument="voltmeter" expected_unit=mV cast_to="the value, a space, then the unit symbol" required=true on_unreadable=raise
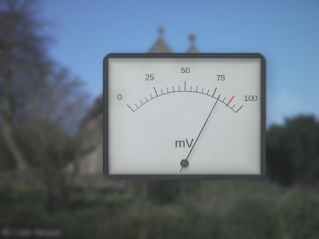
80 mV
